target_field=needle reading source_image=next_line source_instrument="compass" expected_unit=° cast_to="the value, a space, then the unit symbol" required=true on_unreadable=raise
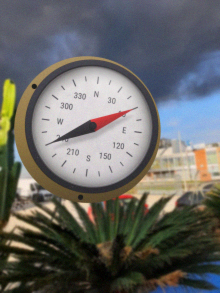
60 °
